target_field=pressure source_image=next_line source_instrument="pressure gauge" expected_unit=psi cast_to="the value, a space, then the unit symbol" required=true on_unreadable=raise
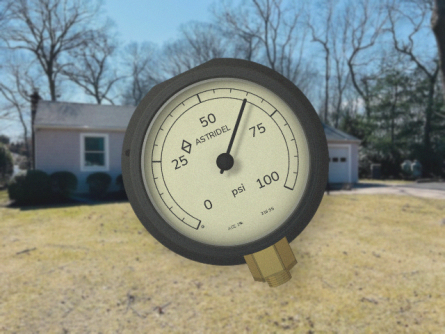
65 psi
